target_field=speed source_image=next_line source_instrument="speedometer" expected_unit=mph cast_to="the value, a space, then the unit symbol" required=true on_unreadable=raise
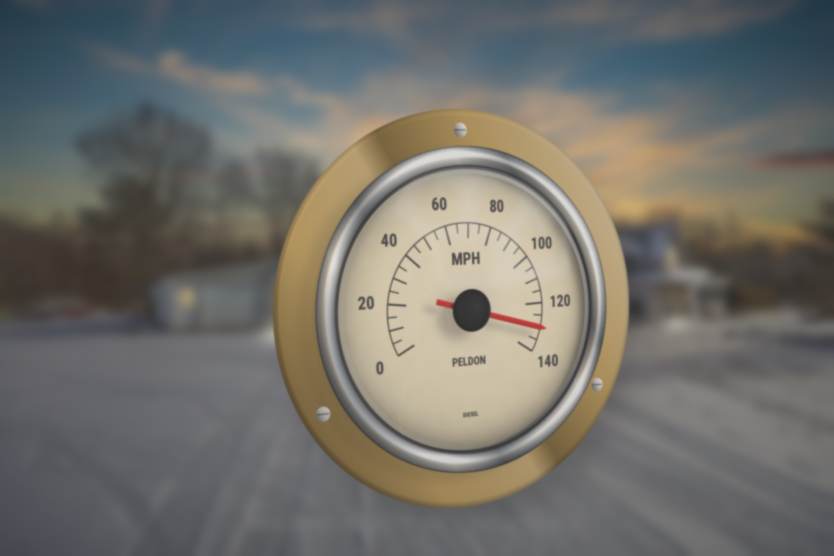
130 mph
